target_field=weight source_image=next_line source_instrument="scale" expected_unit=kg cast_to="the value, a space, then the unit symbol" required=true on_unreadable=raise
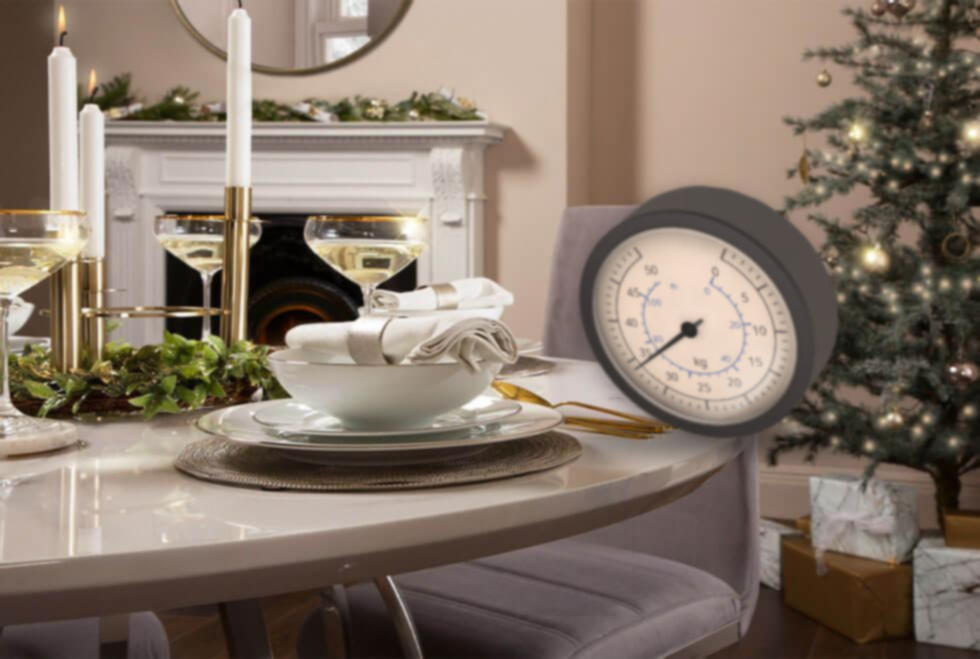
34 kg
